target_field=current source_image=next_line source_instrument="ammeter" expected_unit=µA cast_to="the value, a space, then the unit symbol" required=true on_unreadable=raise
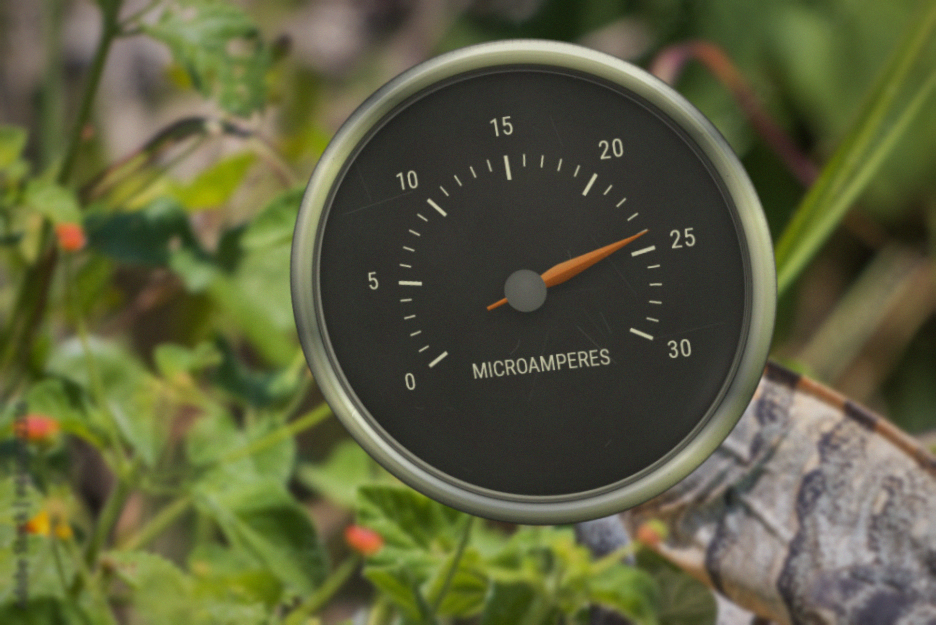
24 µA
